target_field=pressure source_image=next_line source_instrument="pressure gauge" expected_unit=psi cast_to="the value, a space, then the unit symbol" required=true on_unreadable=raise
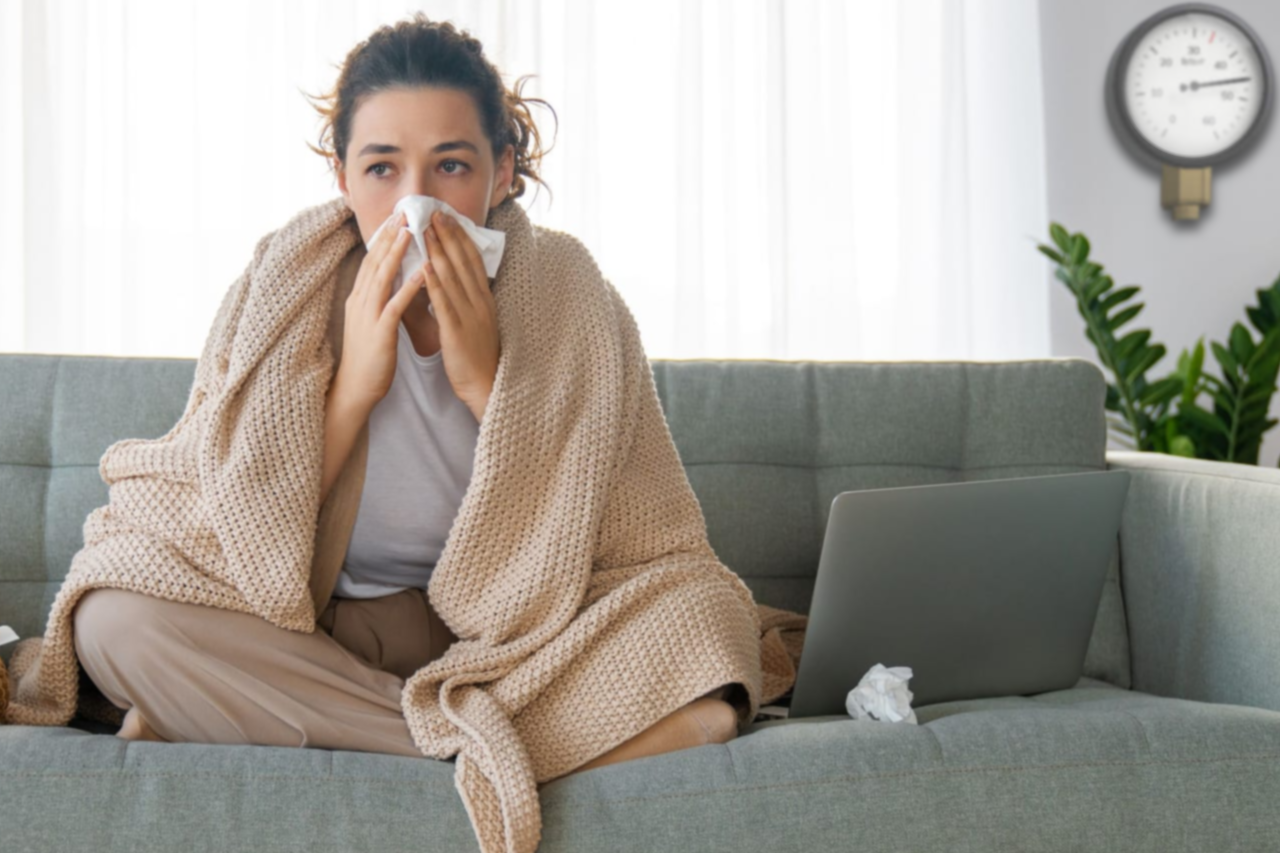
46 psi
